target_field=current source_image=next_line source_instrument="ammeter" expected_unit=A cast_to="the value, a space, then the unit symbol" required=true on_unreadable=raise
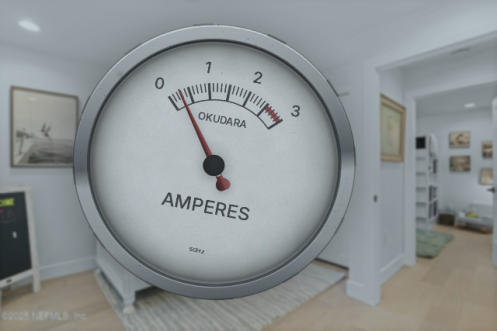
0.3 A
